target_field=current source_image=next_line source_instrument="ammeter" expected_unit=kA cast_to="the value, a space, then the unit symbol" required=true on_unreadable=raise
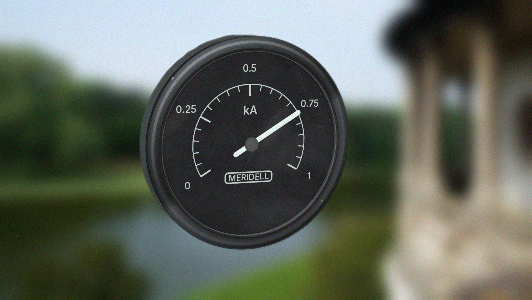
0.75 kA
